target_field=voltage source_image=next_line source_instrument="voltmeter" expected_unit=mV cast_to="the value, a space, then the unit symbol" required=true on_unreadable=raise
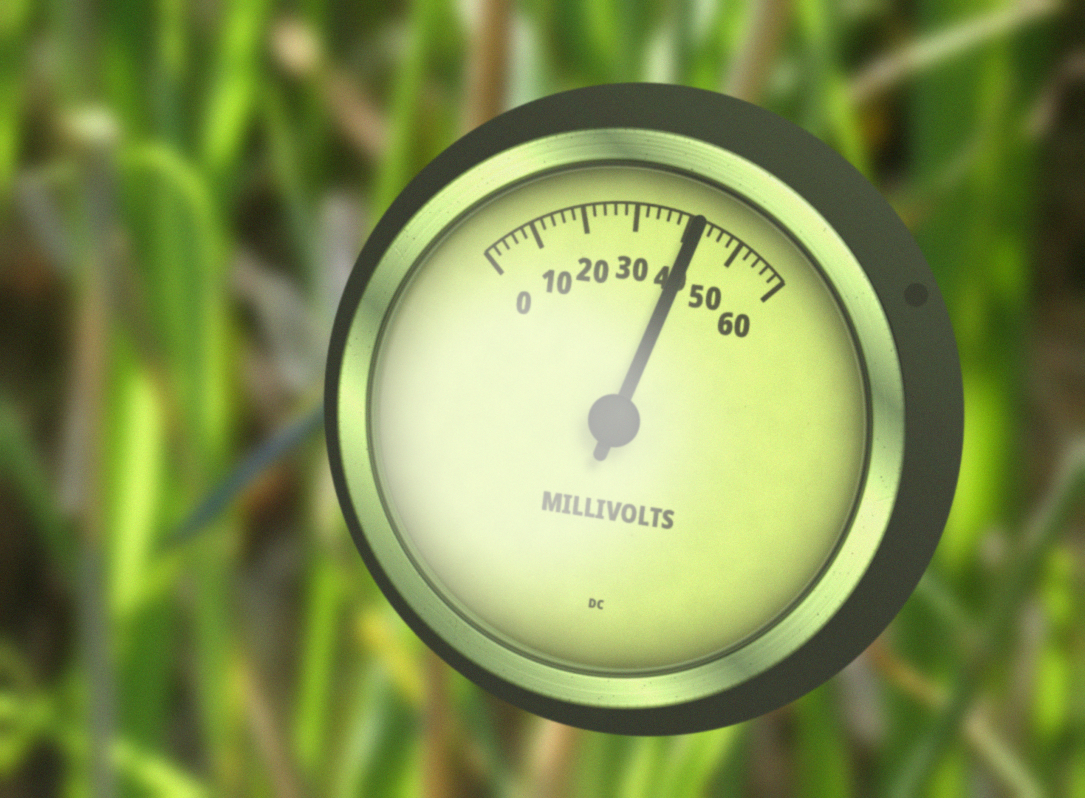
42 mV
